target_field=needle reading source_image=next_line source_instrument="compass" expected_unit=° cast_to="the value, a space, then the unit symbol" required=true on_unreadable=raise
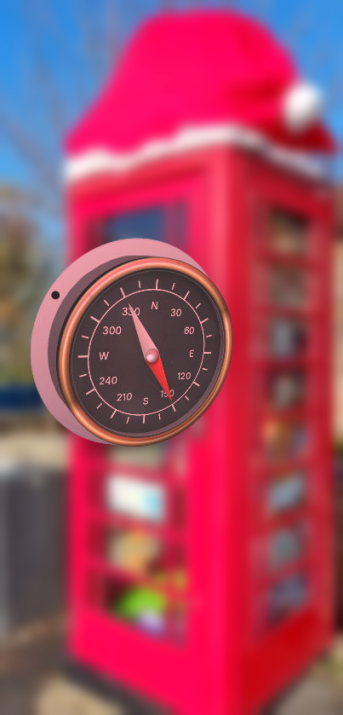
150 °
